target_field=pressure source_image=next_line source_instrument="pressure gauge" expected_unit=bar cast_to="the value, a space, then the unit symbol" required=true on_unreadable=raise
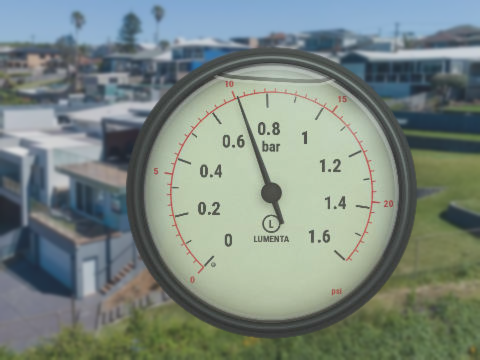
0.7 bar
